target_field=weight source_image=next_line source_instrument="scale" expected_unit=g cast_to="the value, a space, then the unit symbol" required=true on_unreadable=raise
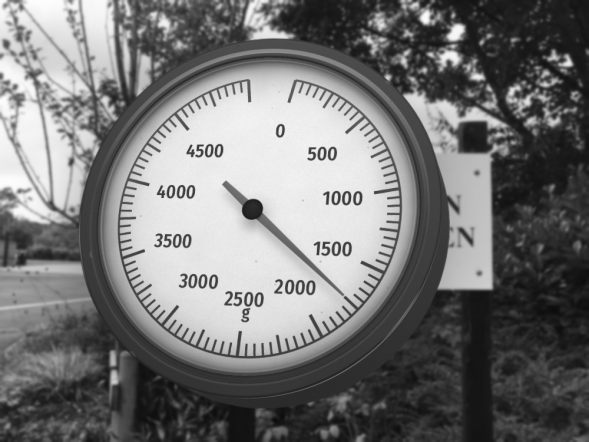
1750 g
